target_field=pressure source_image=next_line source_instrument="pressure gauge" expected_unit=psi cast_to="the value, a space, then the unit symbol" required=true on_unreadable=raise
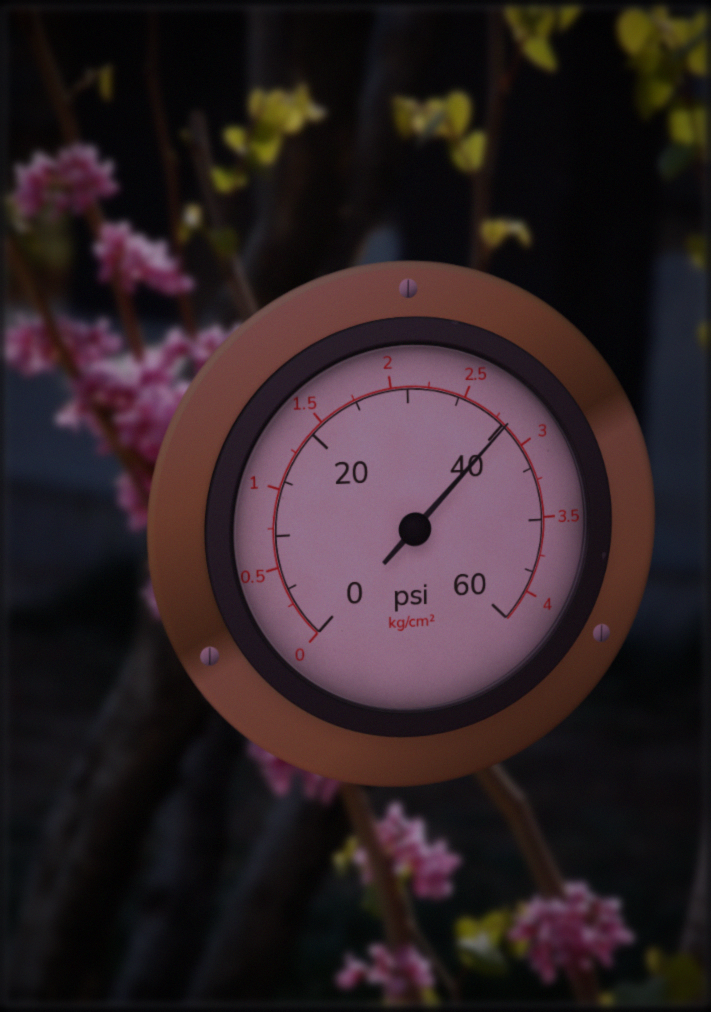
40 psi
